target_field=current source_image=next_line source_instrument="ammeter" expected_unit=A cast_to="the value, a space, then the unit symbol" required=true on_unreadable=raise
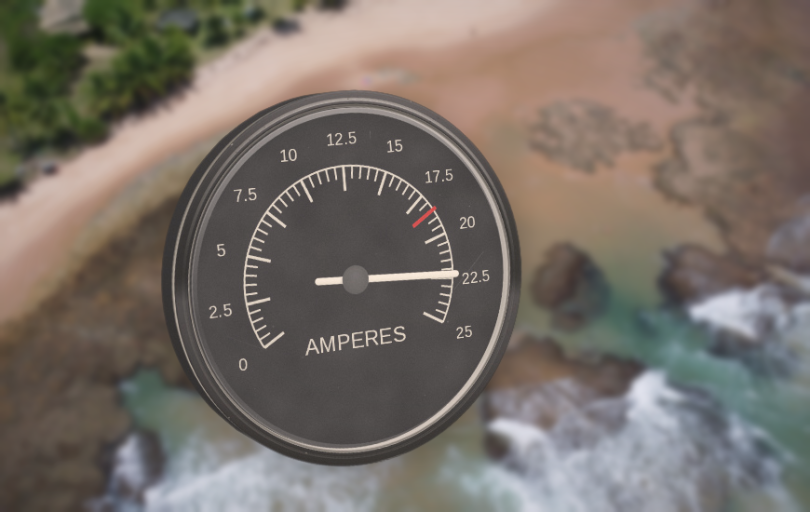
22.25 A
